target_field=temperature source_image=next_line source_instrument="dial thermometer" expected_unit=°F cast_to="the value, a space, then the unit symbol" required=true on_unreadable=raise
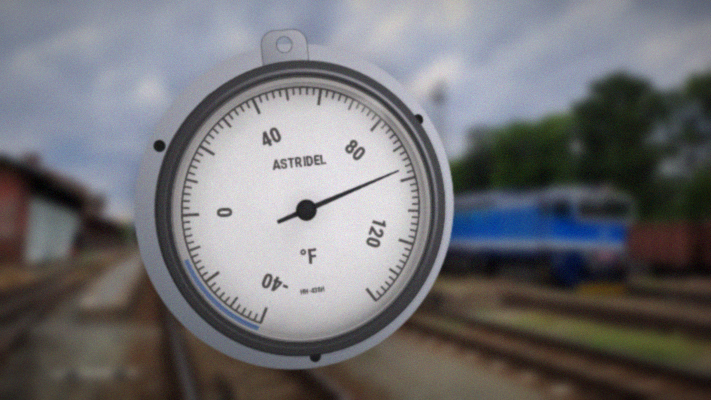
96 °F
